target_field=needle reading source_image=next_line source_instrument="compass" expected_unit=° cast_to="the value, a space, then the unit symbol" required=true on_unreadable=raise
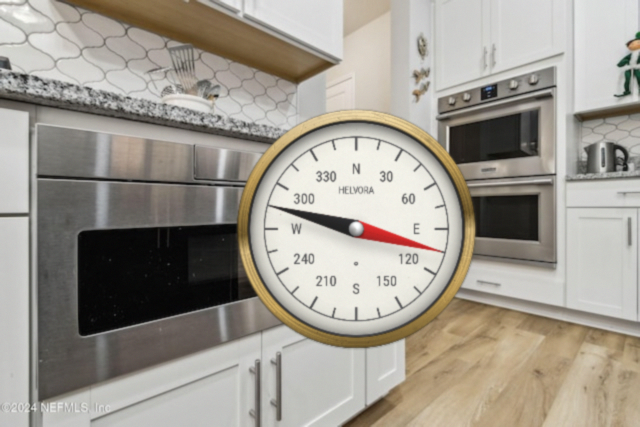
105 °
